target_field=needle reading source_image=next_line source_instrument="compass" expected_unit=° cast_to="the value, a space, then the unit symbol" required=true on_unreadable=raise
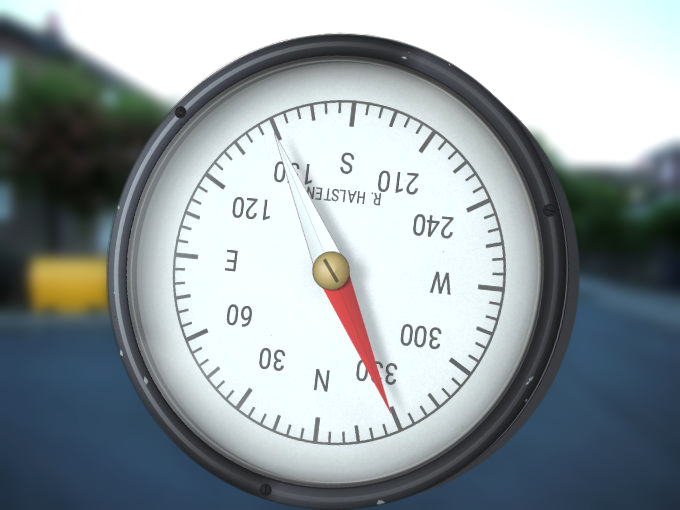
330 °
